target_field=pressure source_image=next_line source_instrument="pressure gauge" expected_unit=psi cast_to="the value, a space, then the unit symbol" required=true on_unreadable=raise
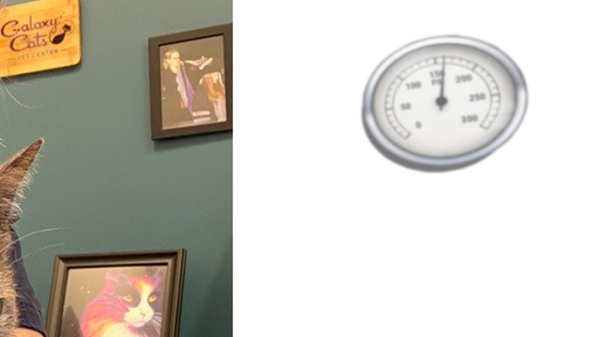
160 psi
